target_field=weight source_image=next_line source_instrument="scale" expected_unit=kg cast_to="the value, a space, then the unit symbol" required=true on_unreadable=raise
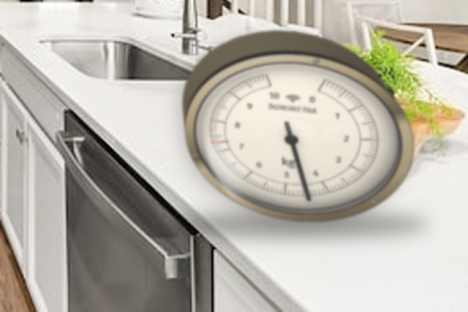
4.5 kg
